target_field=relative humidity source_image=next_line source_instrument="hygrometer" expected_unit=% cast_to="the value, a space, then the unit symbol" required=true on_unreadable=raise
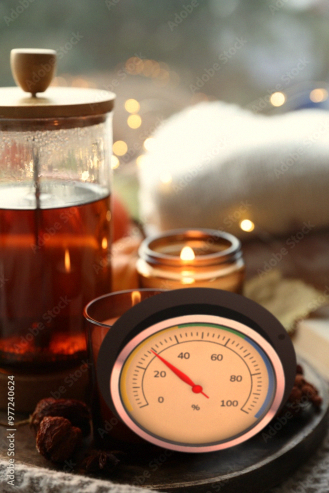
30 %
